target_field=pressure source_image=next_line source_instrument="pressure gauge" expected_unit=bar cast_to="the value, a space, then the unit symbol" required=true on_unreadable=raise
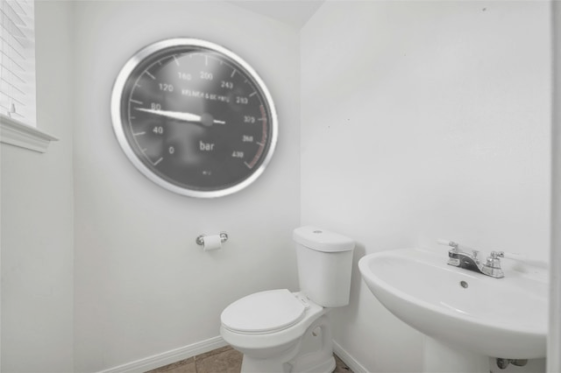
70 bar
